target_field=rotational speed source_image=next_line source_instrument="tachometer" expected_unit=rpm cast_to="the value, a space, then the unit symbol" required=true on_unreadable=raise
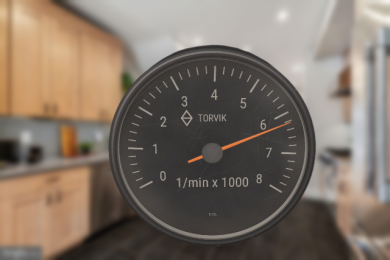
6200 rpm
